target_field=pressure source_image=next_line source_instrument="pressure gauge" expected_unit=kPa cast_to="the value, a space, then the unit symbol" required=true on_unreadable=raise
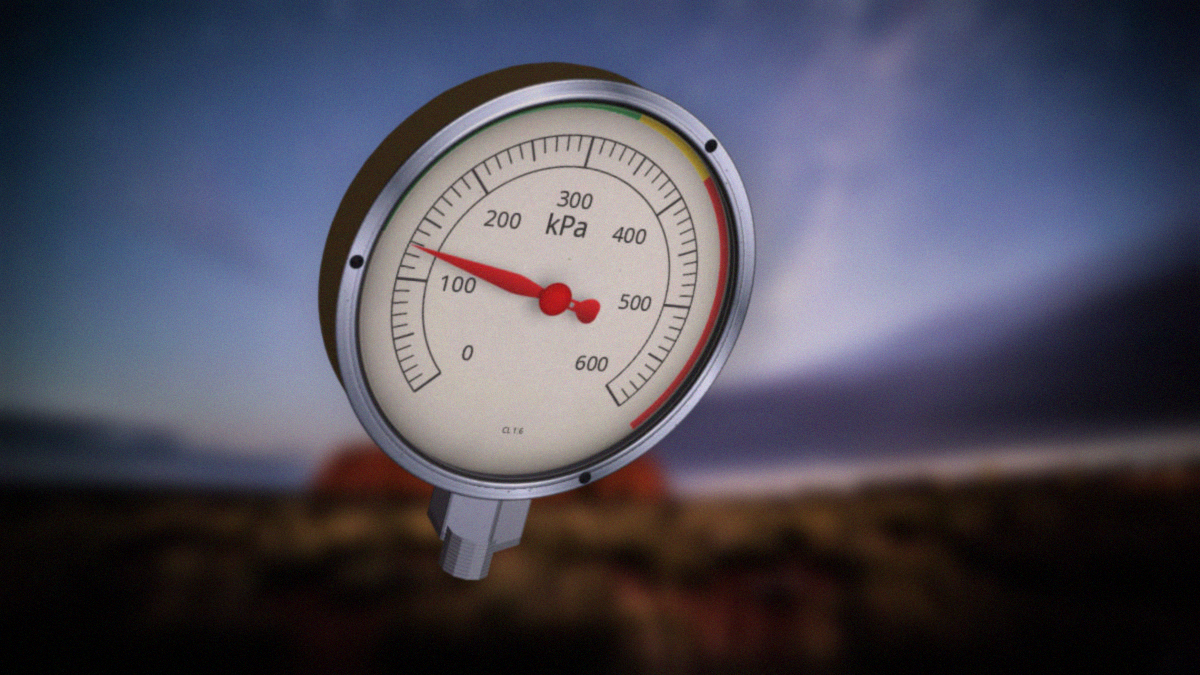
130 kPa
